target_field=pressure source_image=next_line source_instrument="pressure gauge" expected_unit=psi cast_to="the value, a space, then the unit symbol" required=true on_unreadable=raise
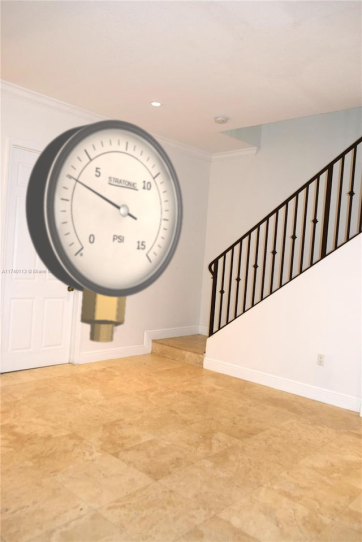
3.5 psi
